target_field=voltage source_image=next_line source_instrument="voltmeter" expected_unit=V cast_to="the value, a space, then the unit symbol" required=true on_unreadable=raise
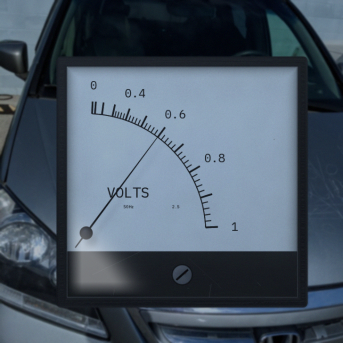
0.6 V
